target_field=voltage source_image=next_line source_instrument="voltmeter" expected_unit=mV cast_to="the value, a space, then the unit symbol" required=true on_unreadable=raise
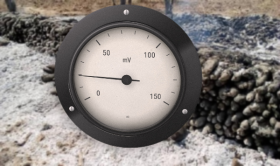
20 mV
